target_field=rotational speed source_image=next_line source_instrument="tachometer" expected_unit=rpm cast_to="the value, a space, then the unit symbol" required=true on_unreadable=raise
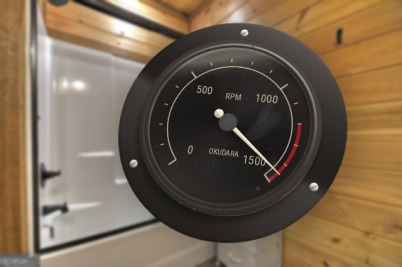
1450 rpm
